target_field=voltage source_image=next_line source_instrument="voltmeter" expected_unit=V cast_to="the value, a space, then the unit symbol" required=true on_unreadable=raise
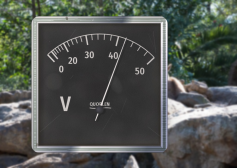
42 V
